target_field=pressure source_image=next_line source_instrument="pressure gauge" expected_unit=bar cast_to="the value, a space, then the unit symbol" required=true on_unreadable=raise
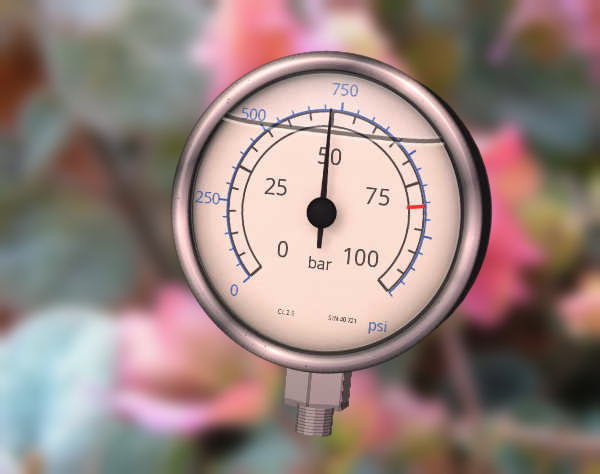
50 bar
